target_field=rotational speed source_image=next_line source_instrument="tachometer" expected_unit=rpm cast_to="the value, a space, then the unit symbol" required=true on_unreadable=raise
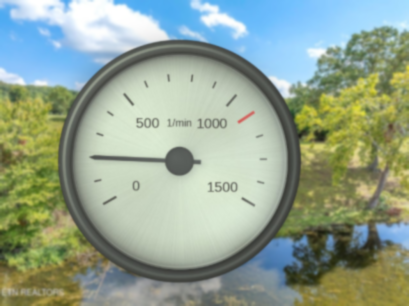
200 rpm
